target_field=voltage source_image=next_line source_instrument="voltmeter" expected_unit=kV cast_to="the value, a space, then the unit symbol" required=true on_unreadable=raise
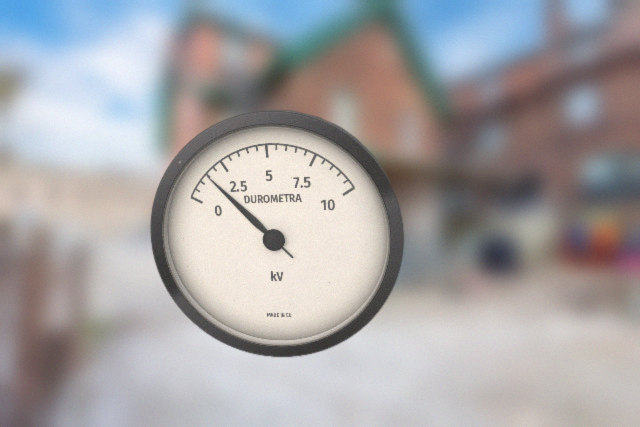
1.5 kV
